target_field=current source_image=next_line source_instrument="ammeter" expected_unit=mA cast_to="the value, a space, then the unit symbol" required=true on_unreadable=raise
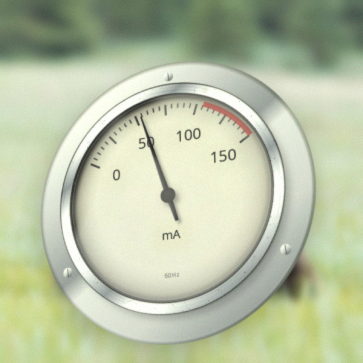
55 mA
